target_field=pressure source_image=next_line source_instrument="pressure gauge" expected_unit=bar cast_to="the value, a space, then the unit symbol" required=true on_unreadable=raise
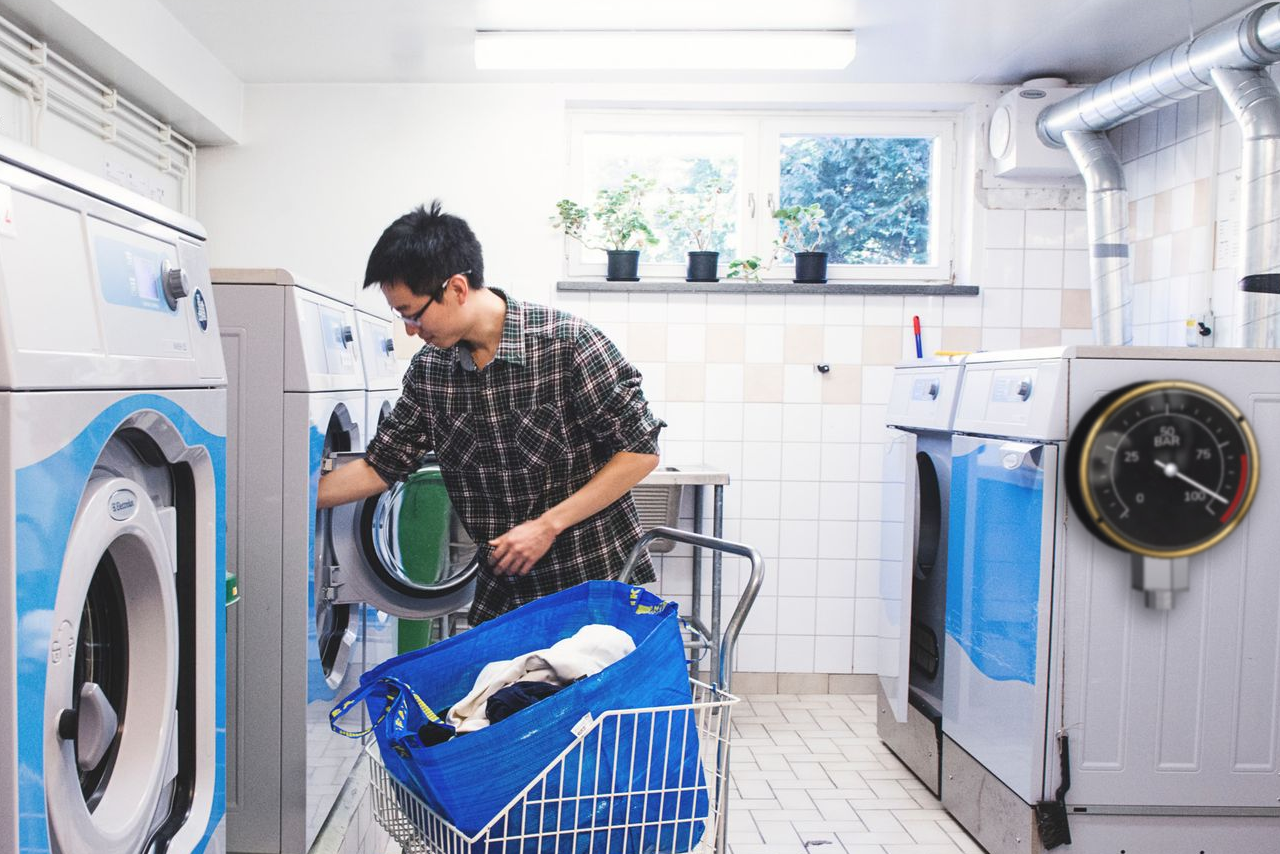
95 bar
